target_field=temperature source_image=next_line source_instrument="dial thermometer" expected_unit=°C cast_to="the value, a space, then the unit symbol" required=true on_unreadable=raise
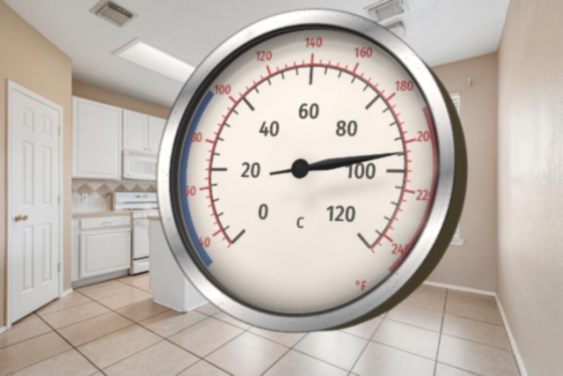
96 °C
